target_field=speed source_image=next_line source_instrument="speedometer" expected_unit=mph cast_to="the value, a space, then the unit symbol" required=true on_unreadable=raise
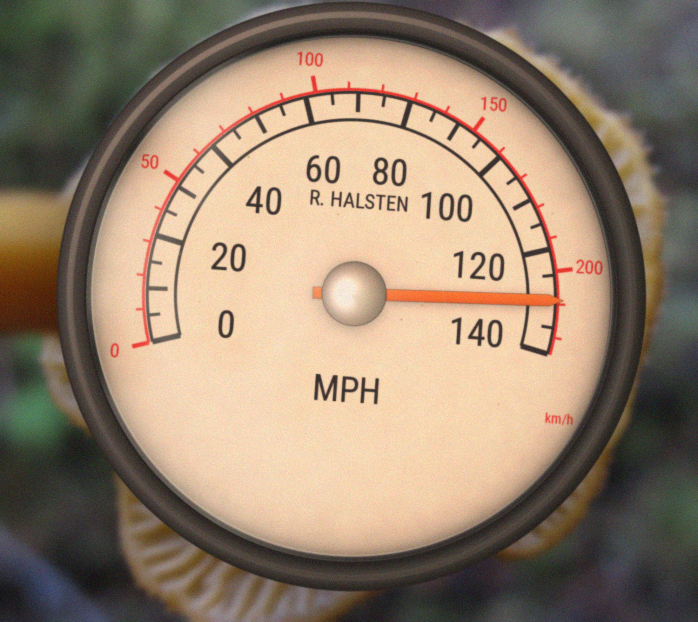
130 mph
